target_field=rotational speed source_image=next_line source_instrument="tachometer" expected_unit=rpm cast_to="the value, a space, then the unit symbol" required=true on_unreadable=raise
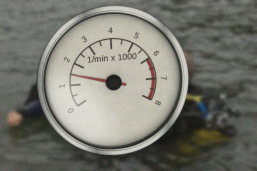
1500 rpm
